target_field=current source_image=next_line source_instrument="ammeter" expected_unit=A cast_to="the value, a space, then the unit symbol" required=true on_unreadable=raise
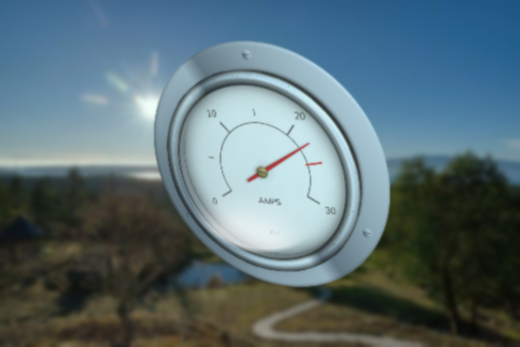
22.5 A
